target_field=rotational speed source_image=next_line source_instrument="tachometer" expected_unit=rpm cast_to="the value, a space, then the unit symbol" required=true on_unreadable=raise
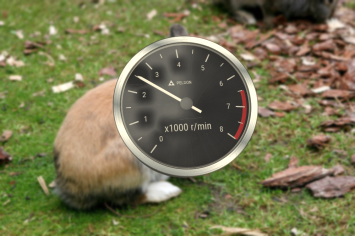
2500 rpm
